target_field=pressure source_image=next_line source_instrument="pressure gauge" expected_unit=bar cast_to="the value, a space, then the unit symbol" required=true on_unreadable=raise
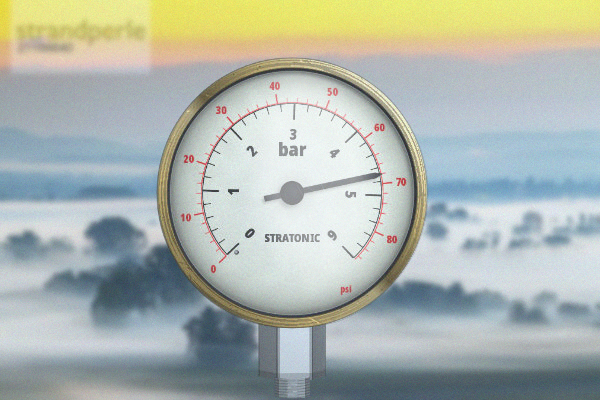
4.7 bar
